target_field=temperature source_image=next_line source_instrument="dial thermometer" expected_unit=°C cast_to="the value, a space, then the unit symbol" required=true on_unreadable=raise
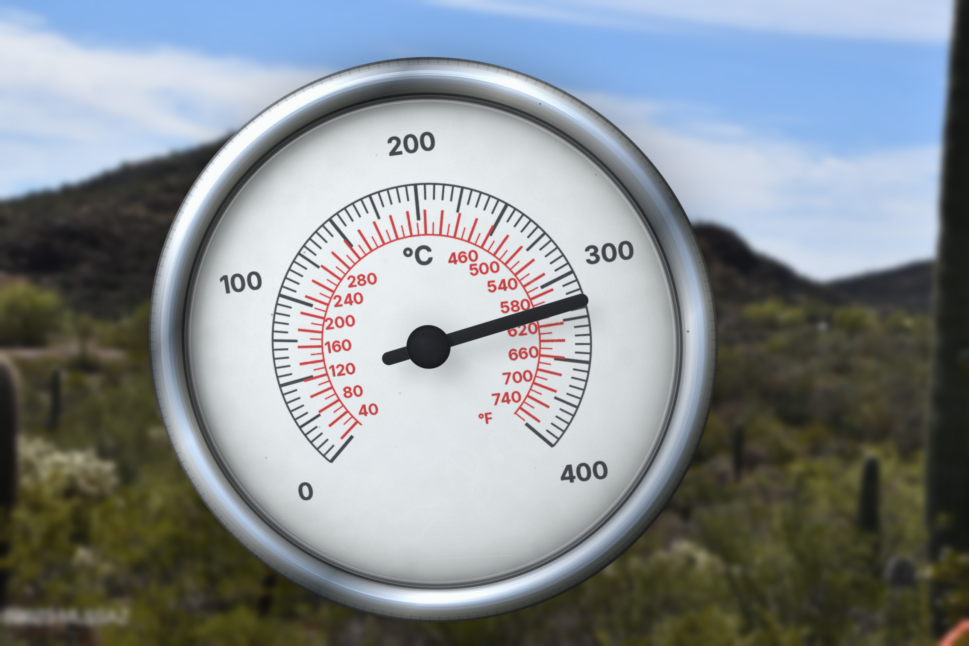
315 °C
